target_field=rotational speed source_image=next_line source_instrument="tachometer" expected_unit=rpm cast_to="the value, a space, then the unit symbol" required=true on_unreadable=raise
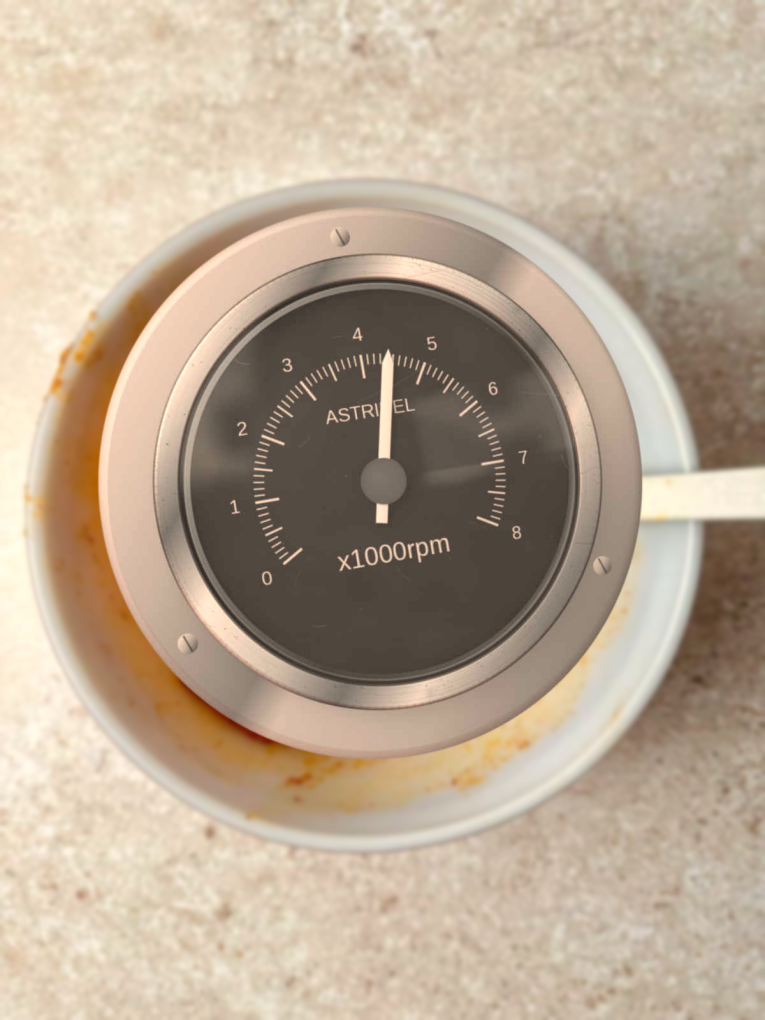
4400 rpm
